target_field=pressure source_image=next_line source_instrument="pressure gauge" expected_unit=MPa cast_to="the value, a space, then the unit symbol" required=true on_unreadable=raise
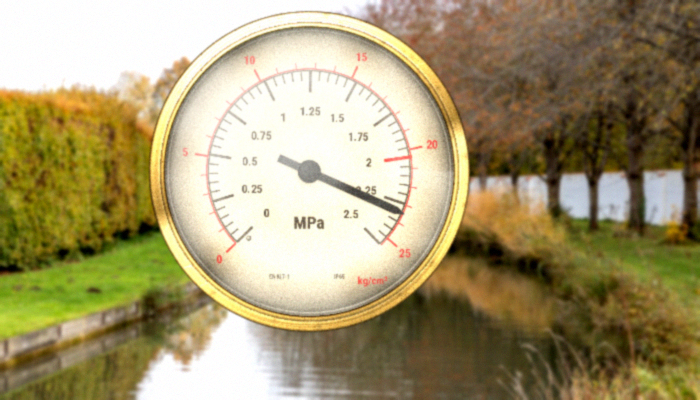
2.3 MPa
